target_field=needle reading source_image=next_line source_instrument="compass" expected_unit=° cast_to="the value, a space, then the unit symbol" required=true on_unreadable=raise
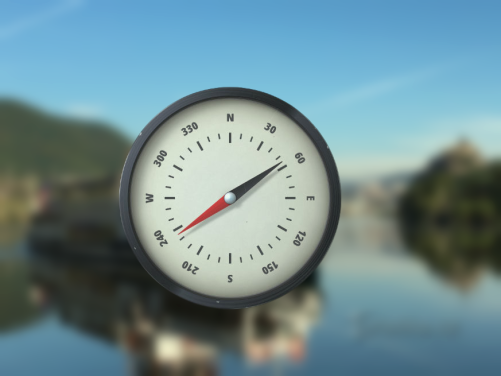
235 °
